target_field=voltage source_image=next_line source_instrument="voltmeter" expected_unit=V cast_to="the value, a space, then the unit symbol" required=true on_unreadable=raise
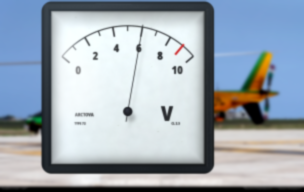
6 V
